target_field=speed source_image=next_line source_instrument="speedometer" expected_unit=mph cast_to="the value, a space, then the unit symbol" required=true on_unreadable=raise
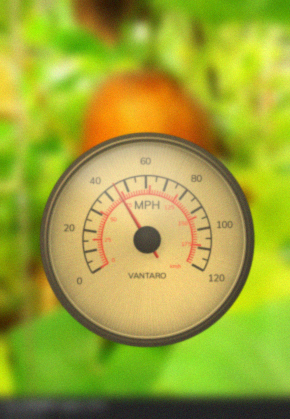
45 mph
